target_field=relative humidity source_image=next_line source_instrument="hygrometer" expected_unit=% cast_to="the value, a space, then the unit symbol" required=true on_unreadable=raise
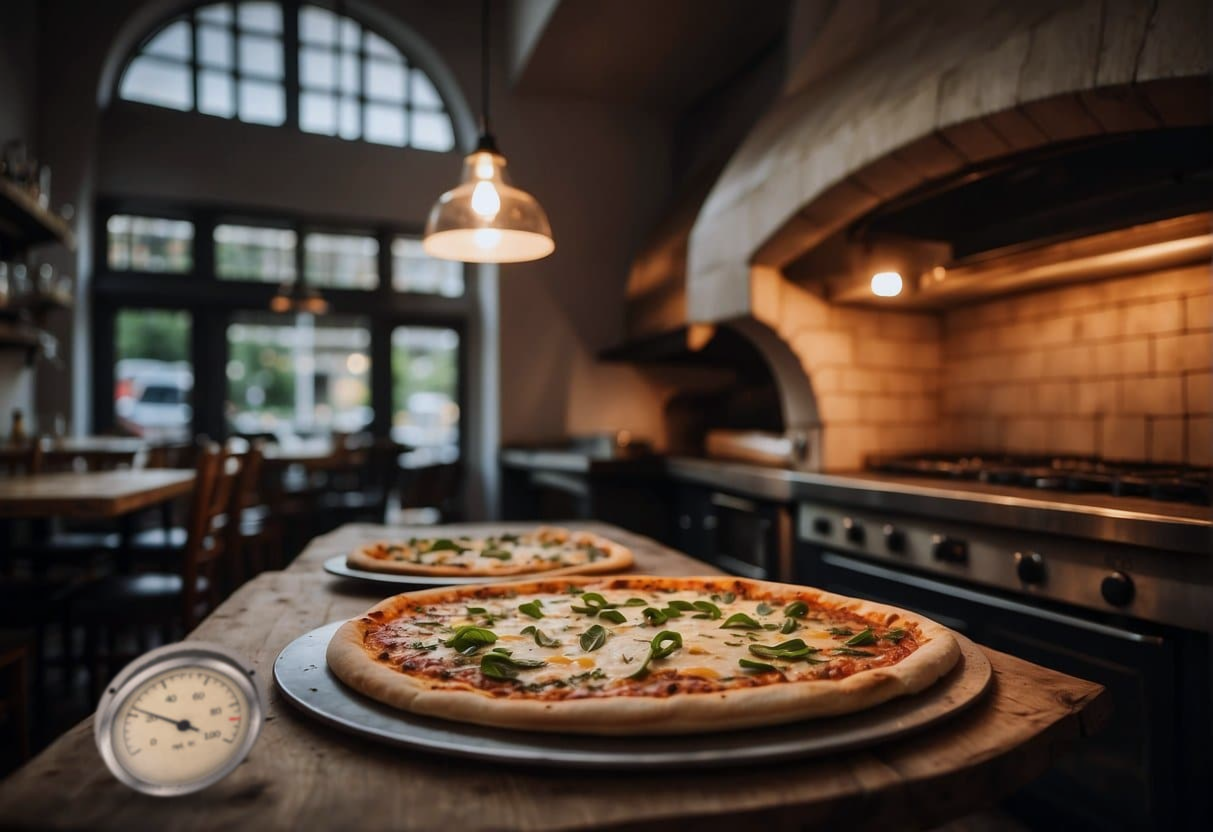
24 %
